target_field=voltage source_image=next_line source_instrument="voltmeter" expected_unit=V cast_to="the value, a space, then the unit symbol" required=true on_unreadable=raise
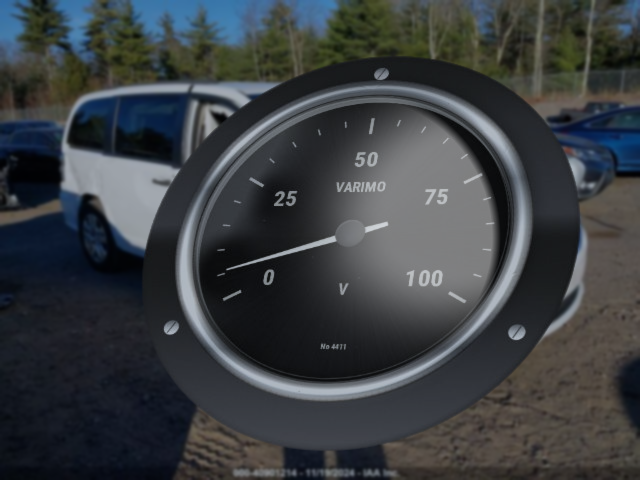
5 V
